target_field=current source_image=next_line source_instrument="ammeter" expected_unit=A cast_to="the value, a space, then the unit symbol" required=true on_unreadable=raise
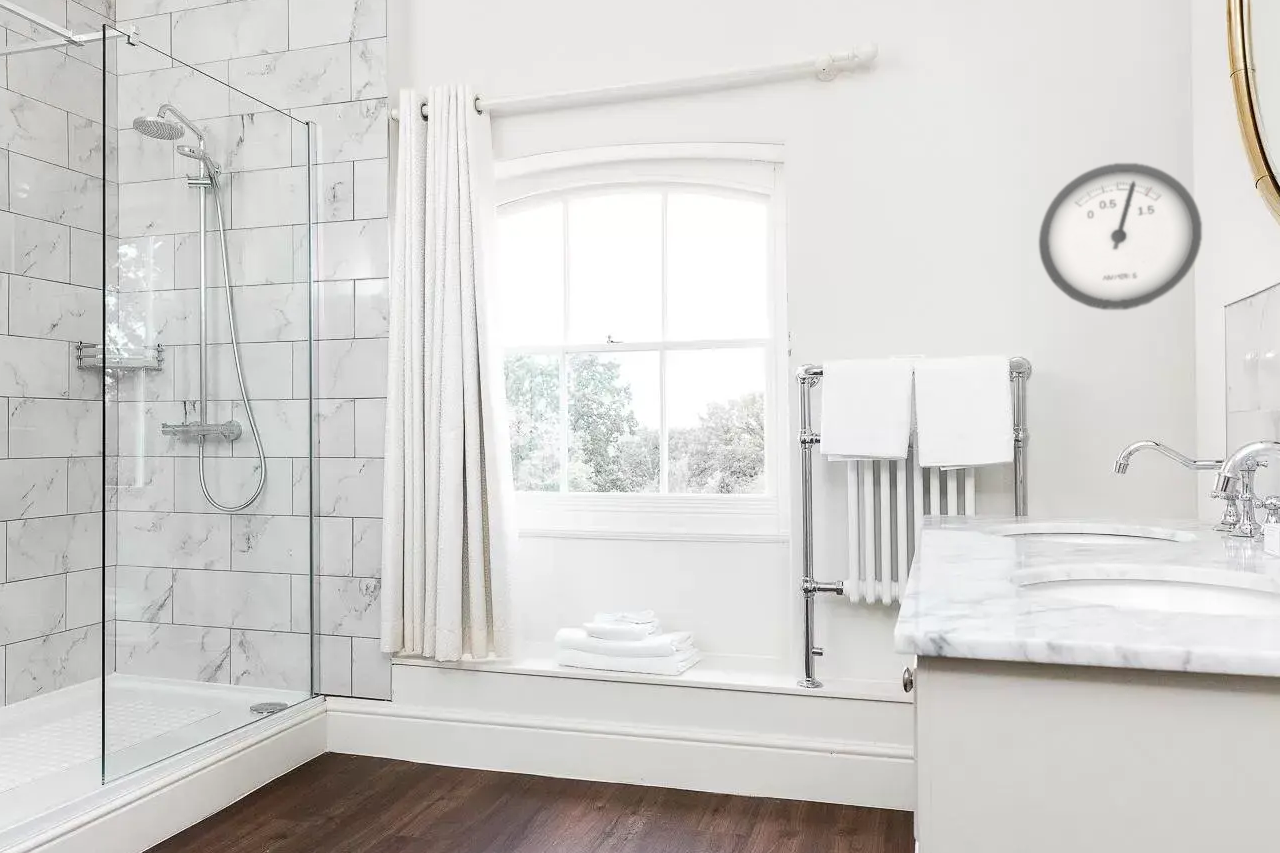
1 A
